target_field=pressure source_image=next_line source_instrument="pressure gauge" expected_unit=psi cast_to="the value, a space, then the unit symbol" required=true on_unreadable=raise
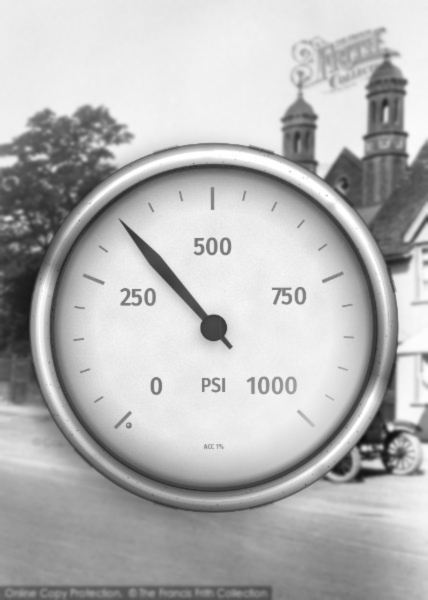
350 psi
